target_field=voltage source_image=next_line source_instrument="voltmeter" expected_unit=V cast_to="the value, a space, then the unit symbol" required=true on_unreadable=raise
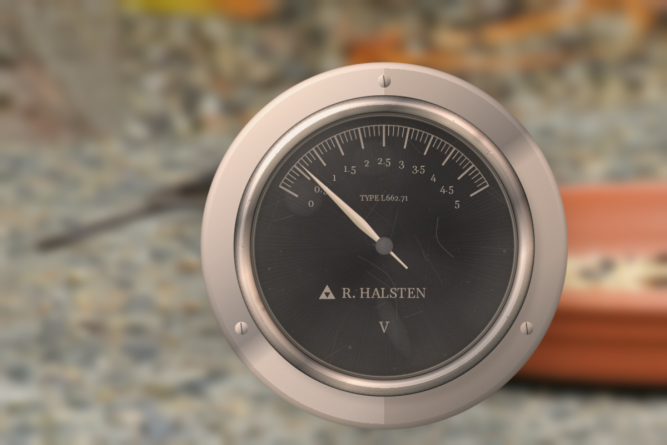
0.6 V
